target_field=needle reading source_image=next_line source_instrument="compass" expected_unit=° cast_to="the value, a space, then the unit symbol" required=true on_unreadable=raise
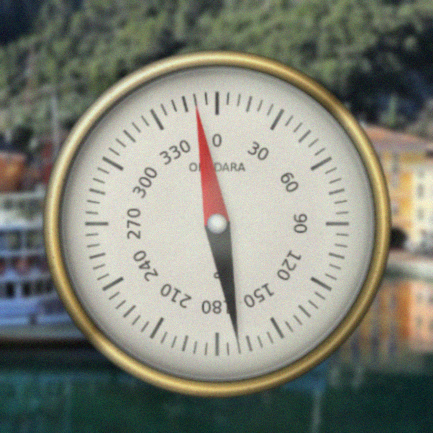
350 °
